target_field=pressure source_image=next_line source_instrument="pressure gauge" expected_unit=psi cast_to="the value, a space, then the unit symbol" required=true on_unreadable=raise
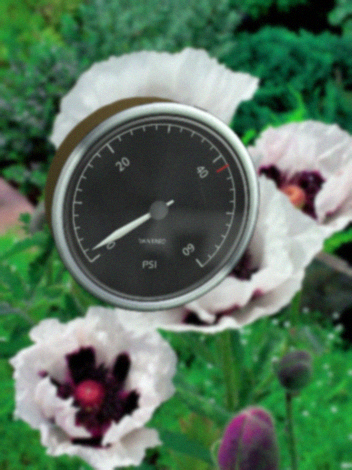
2 psi
